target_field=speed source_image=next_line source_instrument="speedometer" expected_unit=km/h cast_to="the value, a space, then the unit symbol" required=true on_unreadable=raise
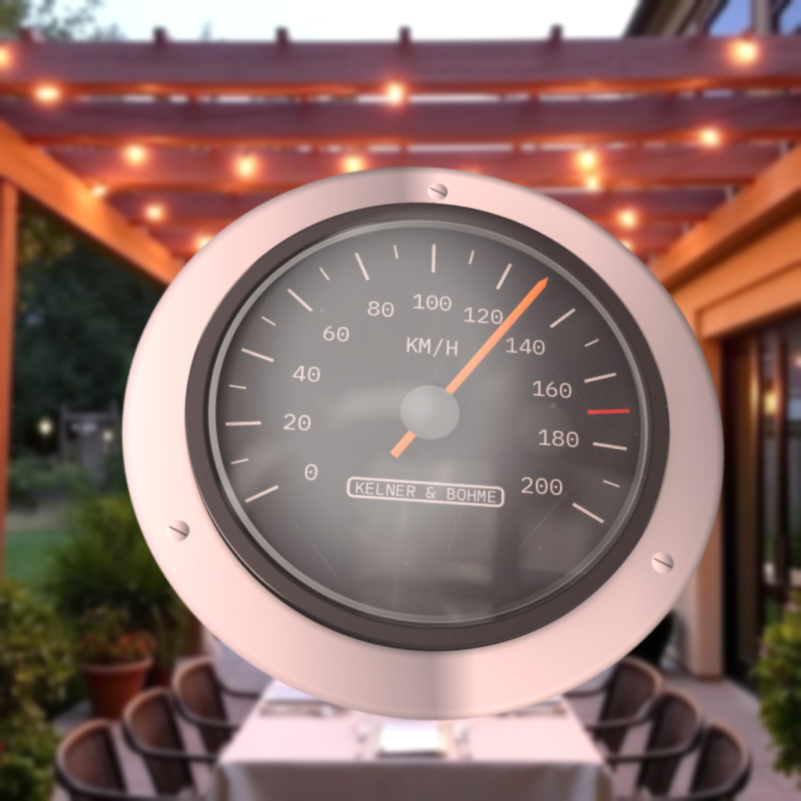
130 km/h
